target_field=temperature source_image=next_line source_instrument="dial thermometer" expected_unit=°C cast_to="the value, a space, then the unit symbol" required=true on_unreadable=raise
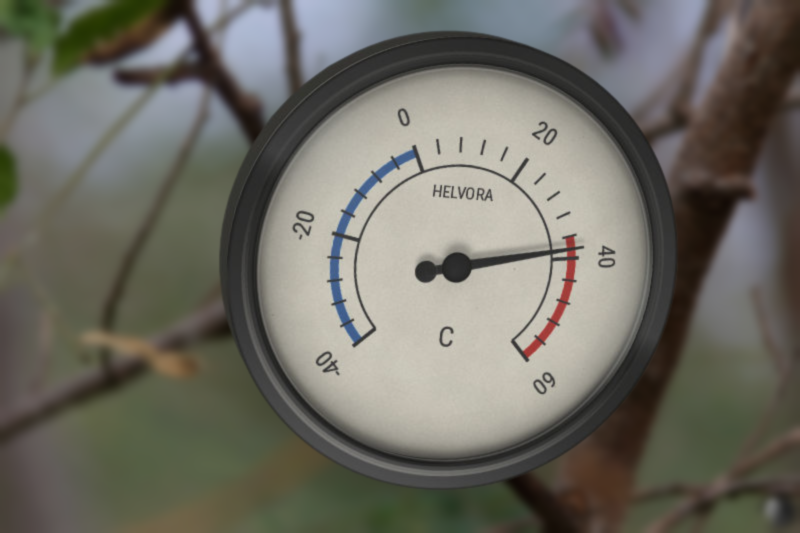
38 °C
